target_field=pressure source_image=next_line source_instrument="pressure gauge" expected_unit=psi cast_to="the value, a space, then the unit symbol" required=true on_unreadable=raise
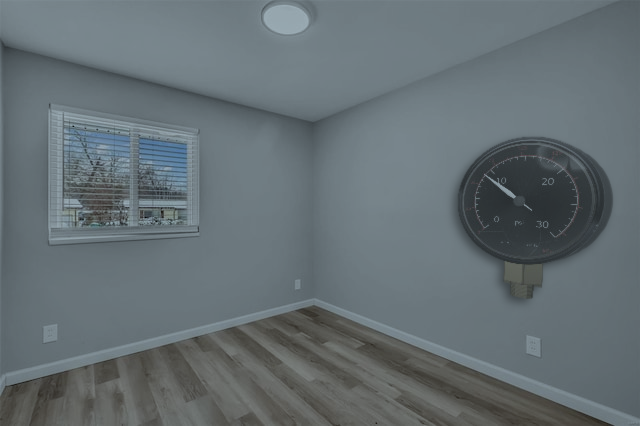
9 psi
